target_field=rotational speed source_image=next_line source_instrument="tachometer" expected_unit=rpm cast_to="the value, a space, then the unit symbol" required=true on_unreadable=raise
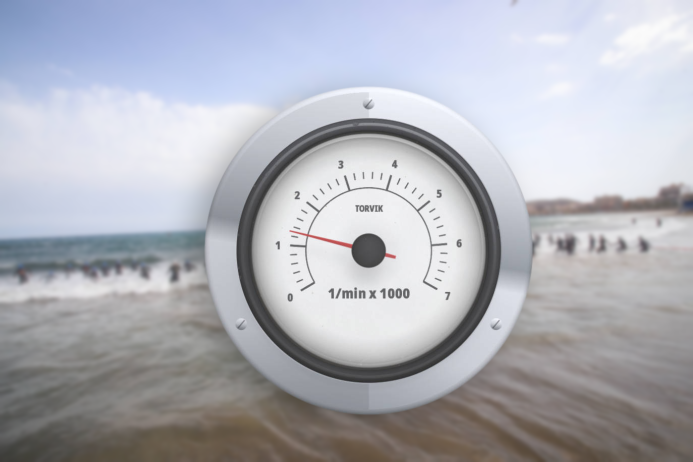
1300 rpm
